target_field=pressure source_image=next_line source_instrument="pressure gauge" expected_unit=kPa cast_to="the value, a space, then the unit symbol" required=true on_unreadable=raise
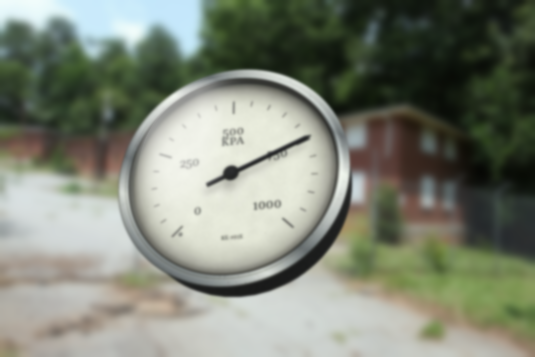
750 kPa
